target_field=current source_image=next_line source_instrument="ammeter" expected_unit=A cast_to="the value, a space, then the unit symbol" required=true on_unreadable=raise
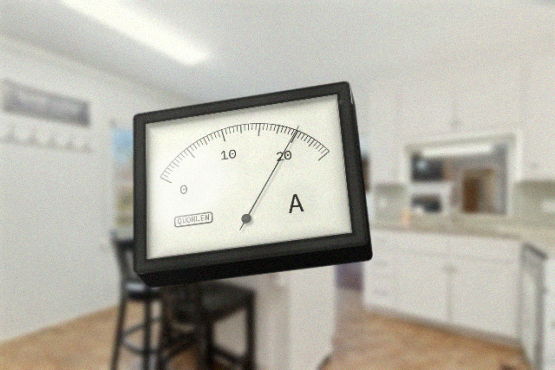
20 A
